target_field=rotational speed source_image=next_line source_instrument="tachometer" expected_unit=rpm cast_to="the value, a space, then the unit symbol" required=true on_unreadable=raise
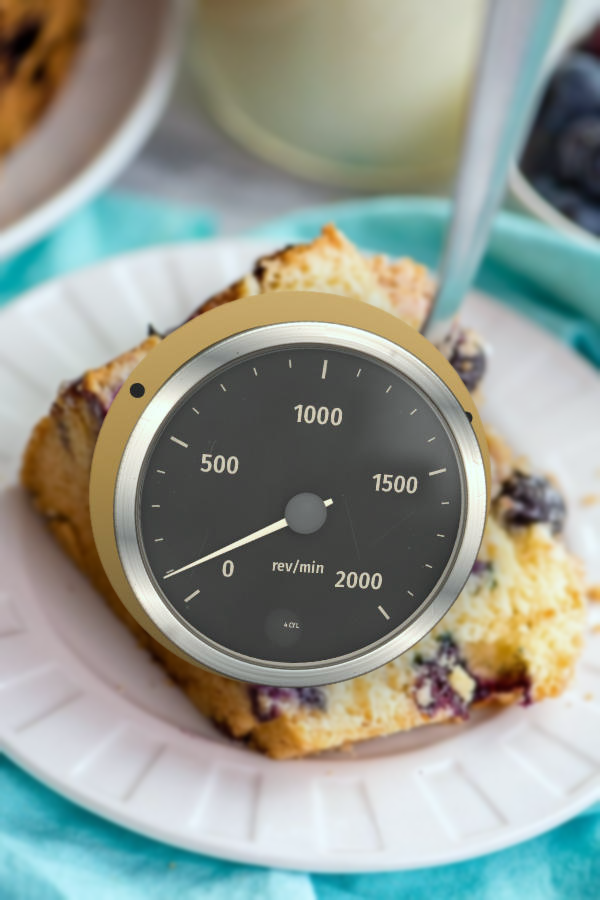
100 rpm
